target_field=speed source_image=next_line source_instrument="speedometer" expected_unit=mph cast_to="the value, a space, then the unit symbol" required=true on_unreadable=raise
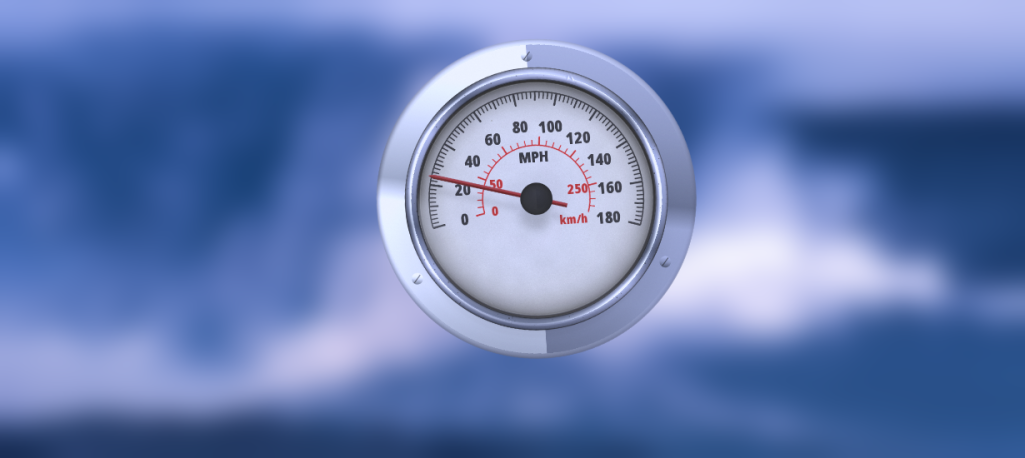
24 mph
